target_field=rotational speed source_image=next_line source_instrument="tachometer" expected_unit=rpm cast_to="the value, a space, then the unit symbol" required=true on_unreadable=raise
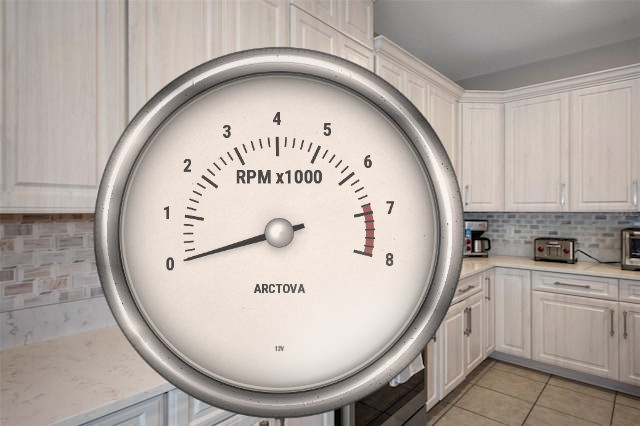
0 rpm
